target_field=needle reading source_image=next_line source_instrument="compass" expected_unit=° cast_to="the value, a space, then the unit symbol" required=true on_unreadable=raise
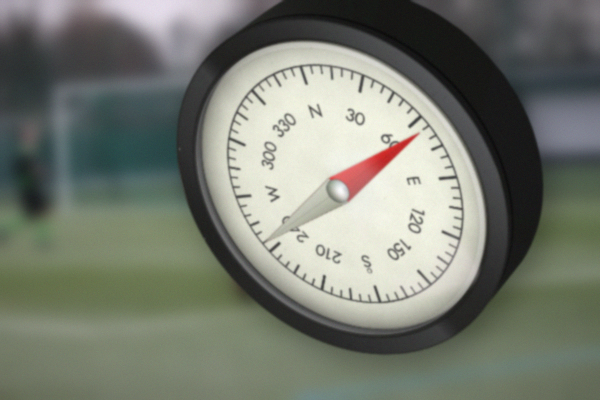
65 °
